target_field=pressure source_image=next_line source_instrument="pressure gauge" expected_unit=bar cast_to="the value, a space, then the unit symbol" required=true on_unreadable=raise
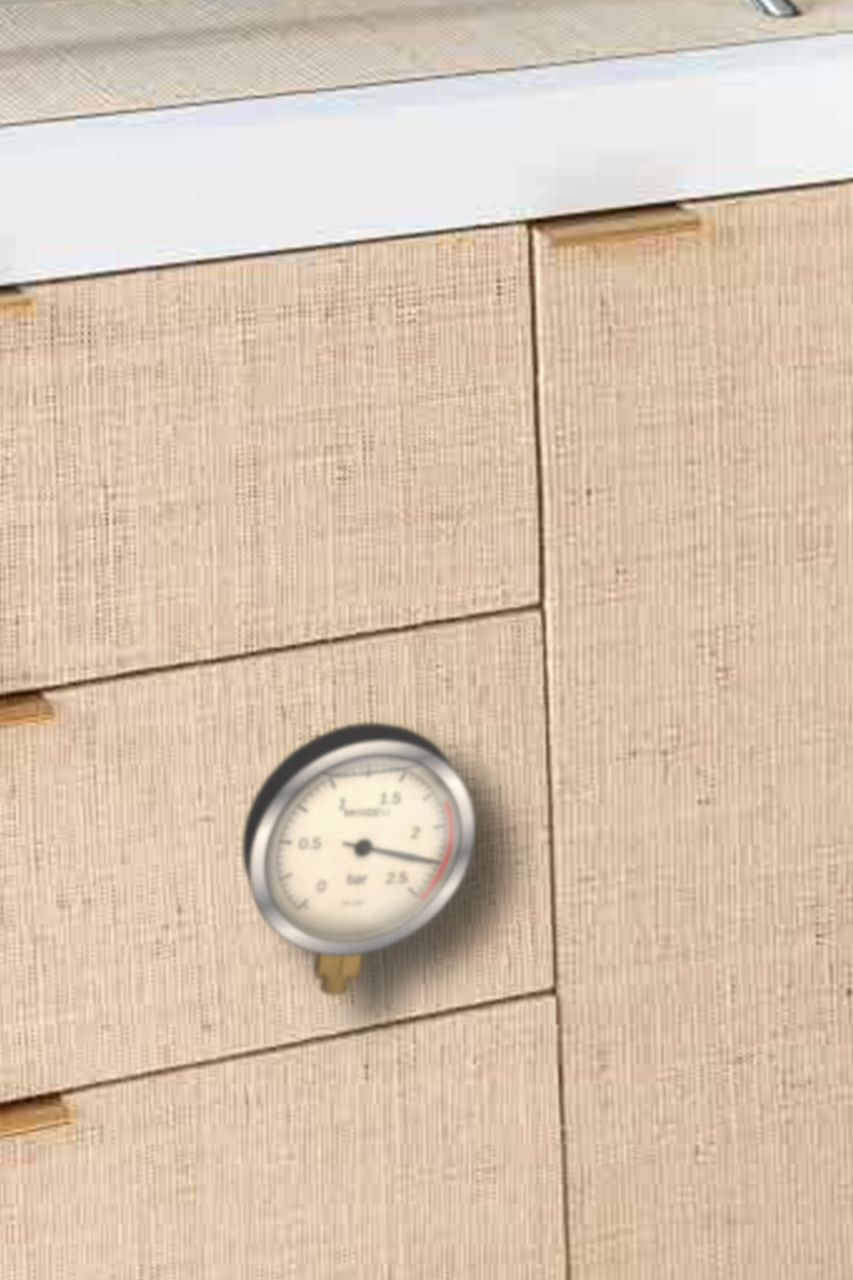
2.25 bar
